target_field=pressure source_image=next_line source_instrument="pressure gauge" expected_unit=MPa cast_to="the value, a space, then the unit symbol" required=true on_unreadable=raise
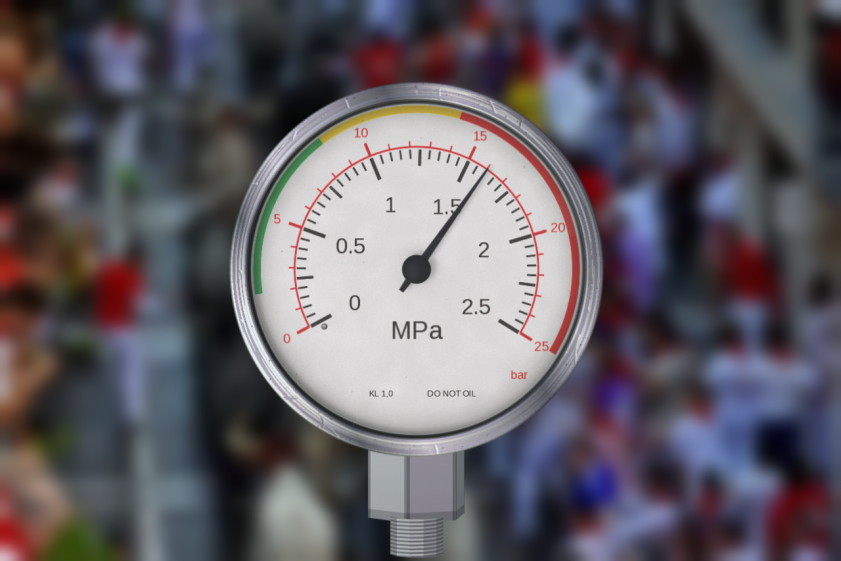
1.6 MPa
